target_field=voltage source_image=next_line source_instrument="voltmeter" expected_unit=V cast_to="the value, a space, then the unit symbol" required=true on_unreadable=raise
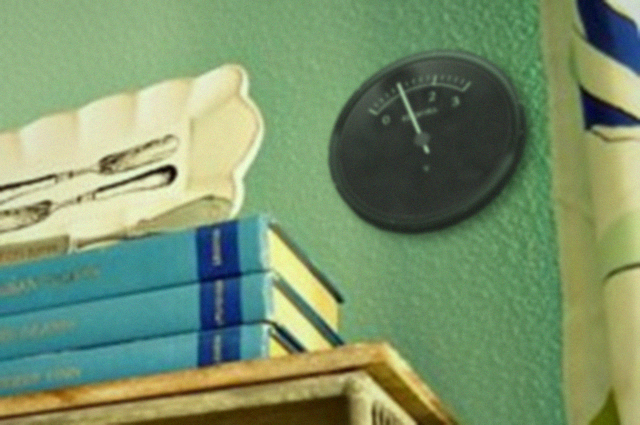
1 V
